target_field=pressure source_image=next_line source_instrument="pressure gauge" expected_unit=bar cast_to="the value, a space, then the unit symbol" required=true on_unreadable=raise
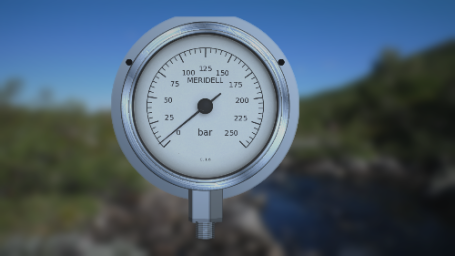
5 bar
